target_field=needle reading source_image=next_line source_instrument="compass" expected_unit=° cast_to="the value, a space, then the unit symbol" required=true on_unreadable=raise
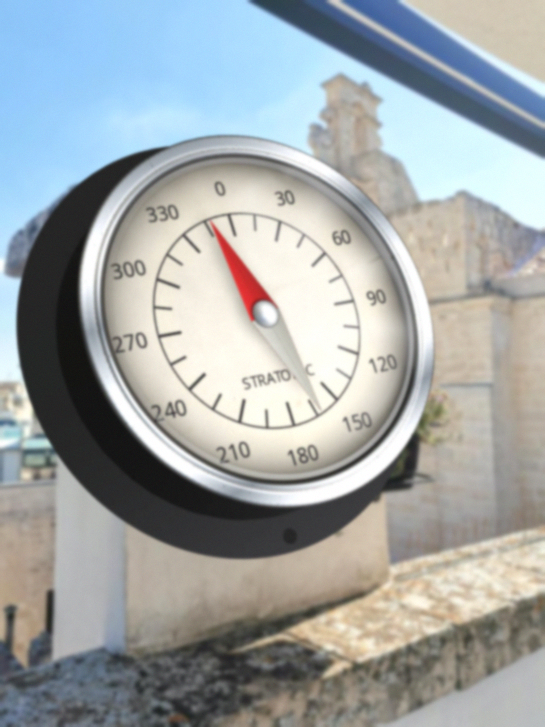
345 °
